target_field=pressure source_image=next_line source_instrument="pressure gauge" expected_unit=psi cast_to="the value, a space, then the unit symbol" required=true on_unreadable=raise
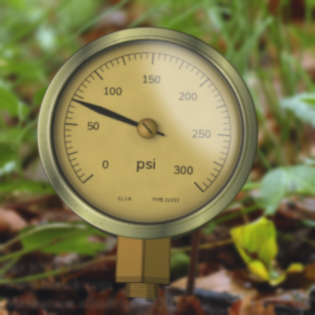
70 psi
